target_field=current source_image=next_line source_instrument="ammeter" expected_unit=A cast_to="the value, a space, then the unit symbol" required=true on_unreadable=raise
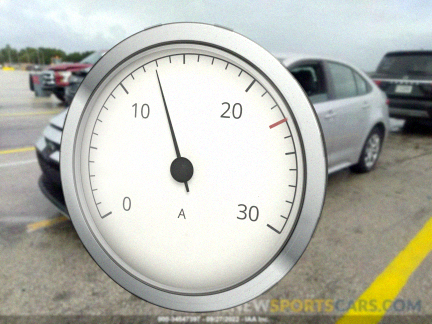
13 A
